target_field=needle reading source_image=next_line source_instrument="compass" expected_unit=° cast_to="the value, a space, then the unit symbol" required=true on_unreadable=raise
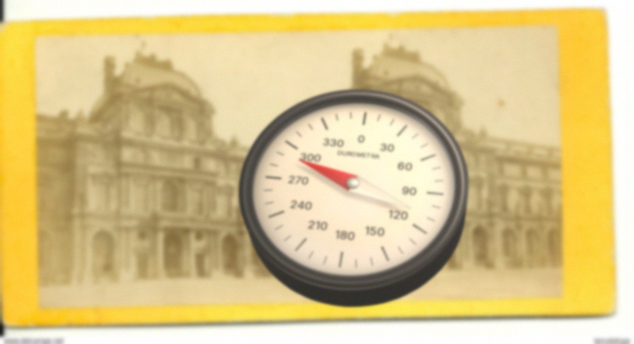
290 °
